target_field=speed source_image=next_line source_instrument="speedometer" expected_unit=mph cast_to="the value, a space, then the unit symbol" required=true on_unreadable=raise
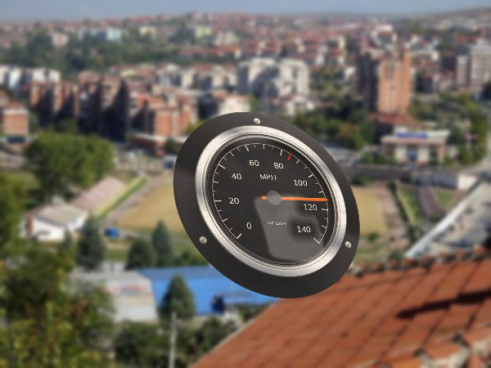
115 mph
